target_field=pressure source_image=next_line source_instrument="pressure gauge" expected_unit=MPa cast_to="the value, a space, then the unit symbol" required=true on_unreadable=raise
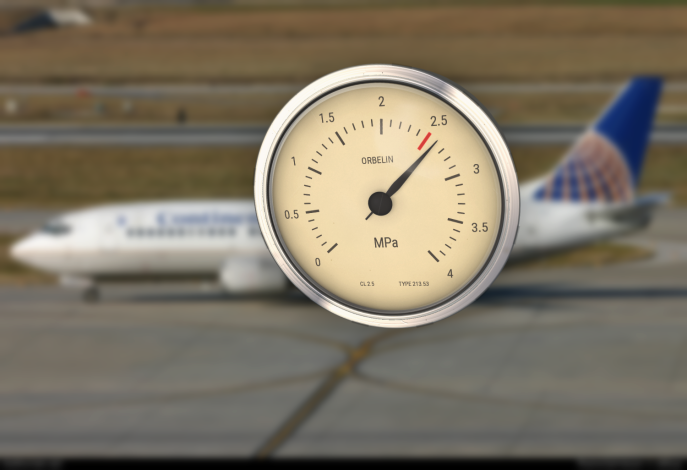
2.6 MPa
